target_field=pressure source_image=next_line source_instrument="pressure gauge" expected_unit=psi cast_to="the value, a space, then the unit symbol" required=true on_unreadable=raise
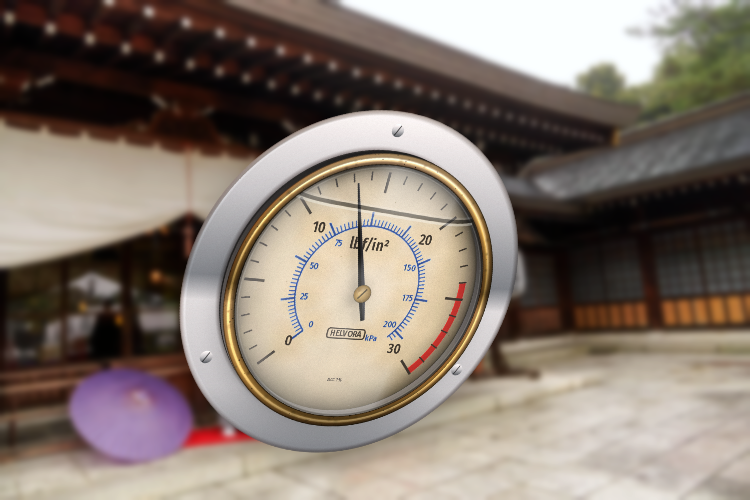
13 psi
